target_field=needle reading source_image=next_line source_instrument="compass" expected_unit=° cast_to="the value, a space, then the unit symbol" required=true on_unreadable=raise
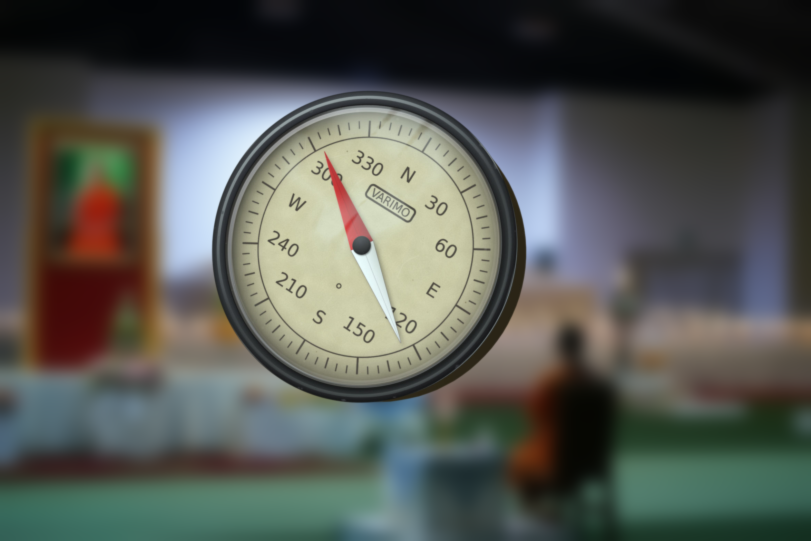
305 °
